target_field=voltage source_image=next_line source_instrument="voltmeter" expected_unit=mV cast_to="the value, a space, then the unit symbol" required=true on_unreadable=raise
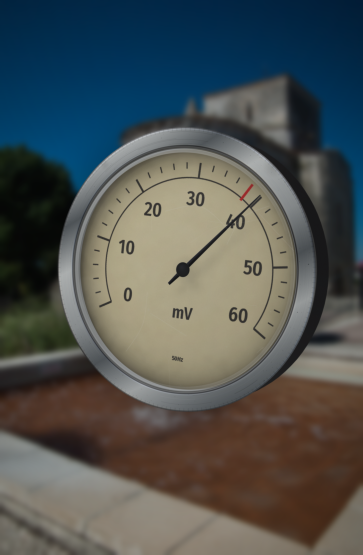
40 mV
